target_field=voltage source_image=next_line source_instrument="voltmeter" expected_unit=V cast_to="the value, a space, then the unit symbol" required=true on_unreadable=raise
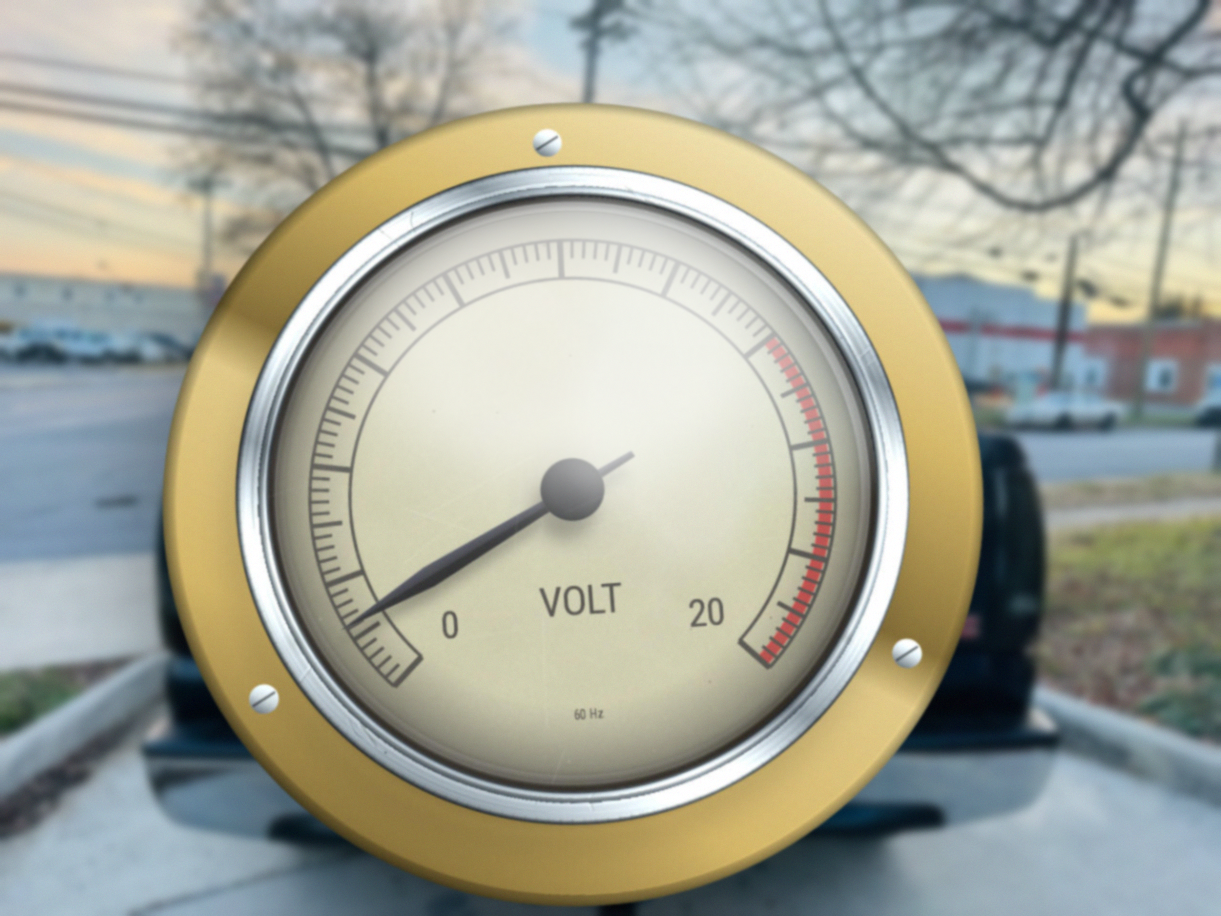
1.2 V
